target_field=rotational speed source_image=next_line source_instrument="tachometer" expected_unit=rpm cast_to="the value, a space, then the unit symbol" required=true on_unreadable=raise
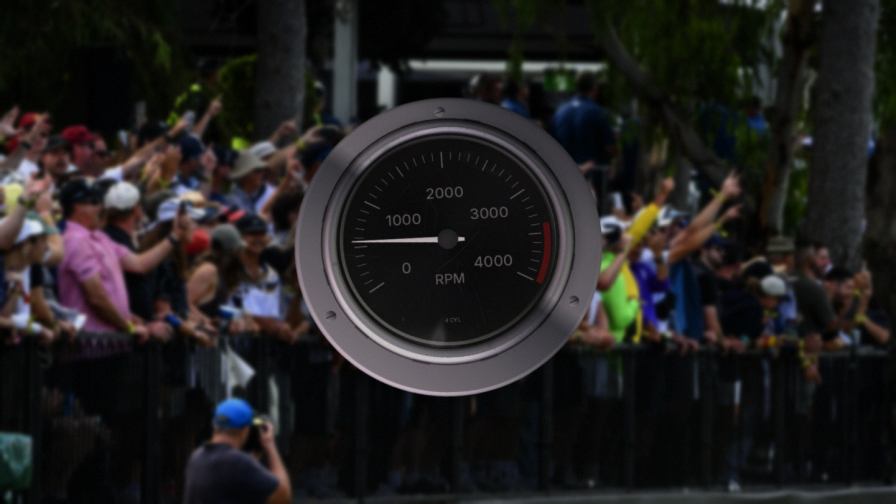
550 rpm
